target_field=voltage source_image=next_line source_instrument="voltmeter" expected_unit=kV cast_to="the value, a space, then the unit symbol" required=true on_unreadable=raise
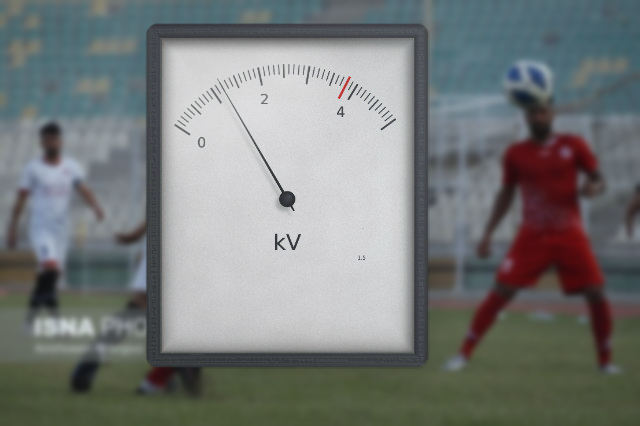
1.2 kV
